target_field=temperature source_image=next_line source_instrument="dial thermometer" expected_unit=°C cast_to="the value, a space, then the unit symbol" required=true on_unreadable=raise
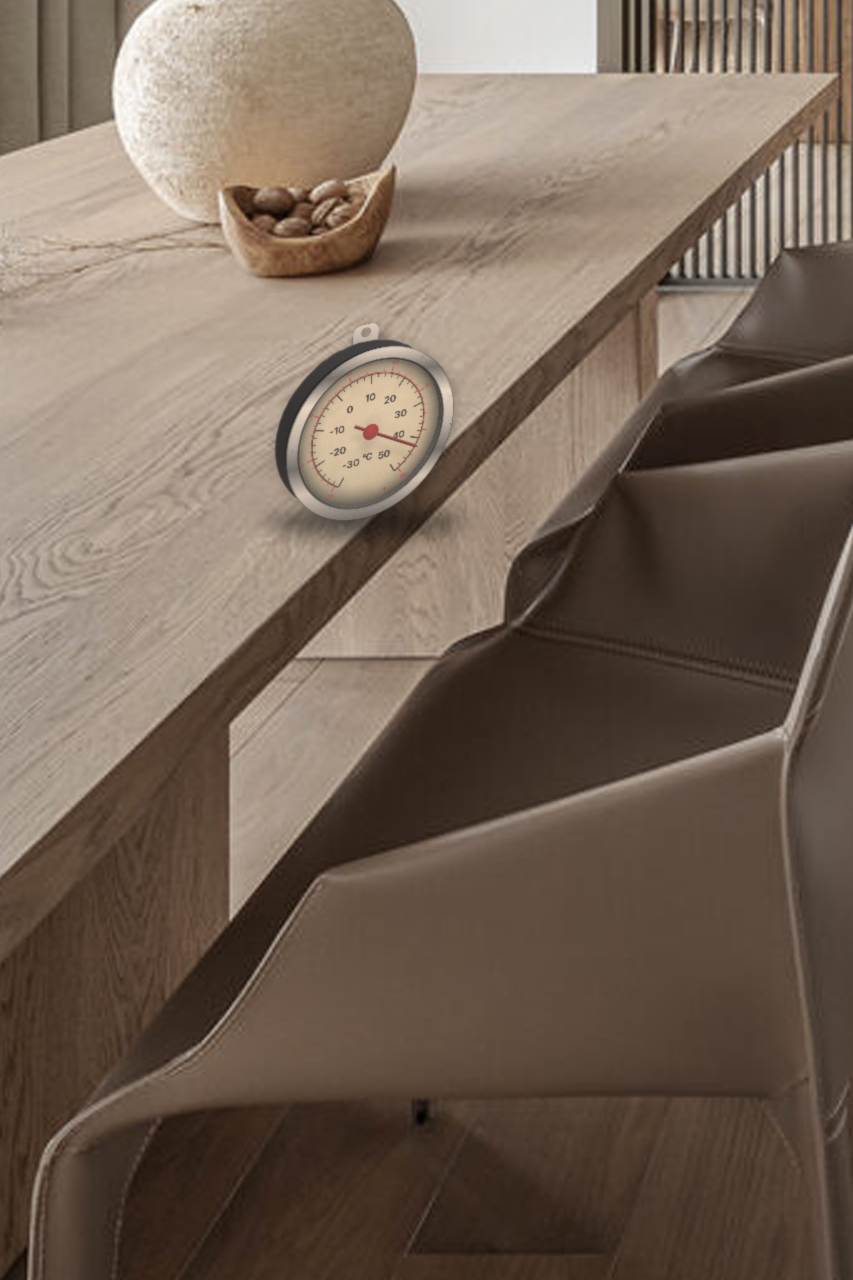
42 °C
